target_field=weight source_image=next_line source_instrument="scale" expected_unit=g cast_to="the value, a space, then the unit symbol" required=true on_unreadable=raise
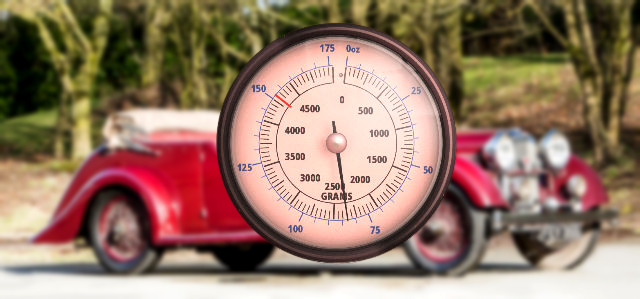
2350 g
